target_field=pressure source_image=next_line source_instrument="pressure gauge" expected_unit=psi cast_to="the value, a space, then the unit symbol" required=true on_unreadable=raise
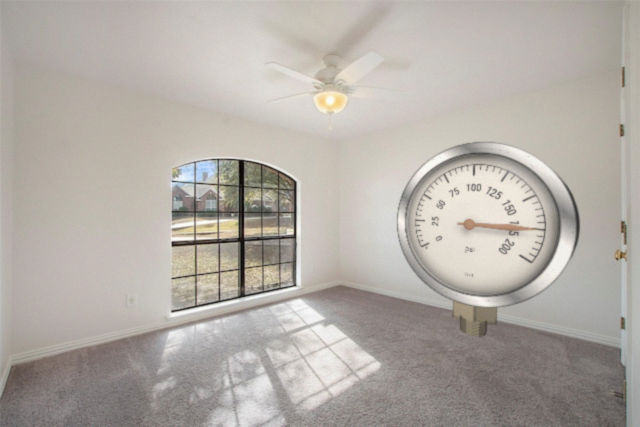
175 psi
